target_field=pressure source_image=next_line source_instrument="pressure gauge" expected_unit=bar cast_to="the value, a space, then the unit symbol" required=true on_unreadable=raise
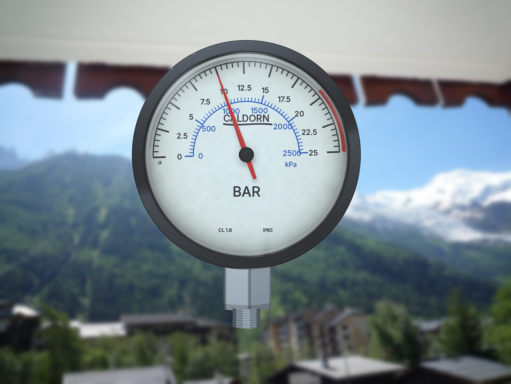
10 bar
